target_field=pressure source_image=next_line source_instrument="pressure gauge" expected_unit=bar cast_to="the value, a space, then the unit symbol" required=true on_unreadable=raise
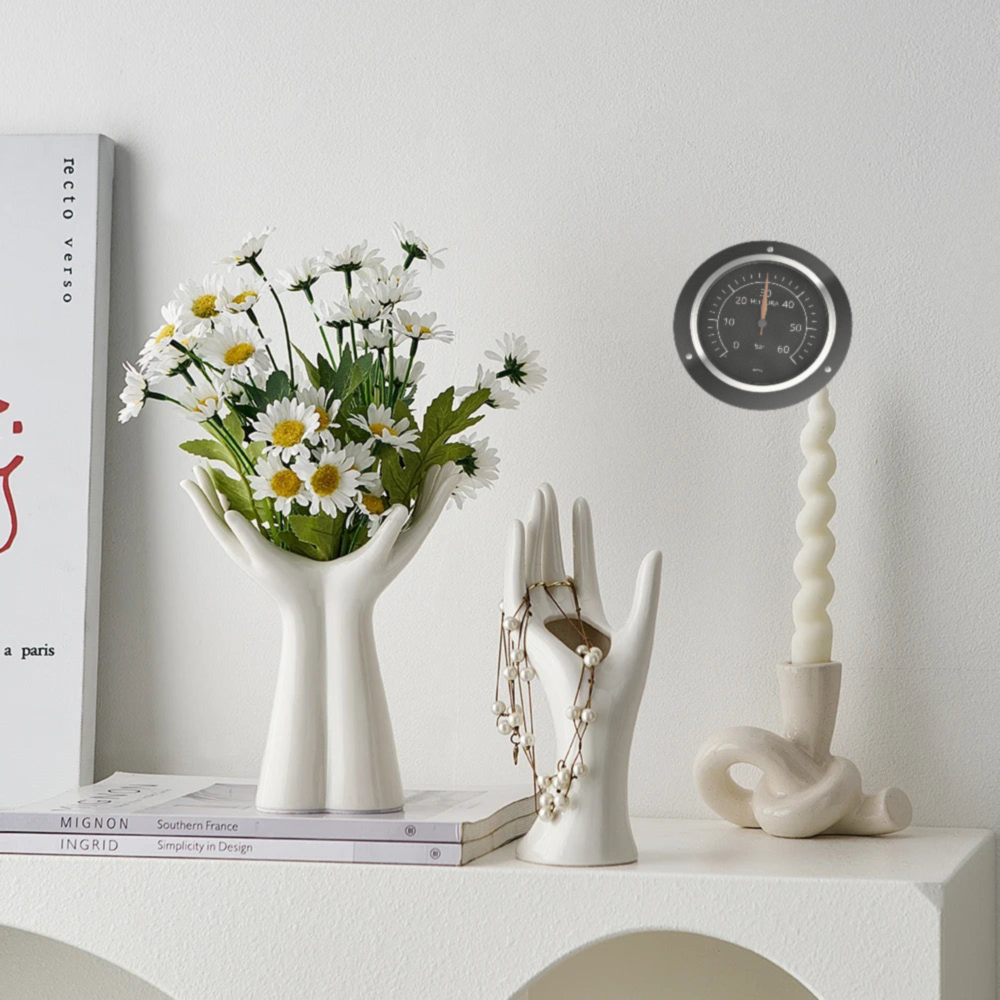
30 bar
